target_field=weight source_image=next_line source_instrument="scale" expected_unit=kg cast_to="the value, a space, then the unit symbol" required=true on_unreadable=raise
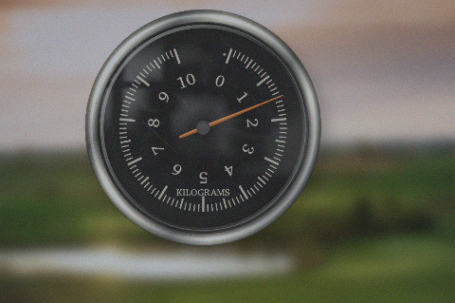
1.5 kg
